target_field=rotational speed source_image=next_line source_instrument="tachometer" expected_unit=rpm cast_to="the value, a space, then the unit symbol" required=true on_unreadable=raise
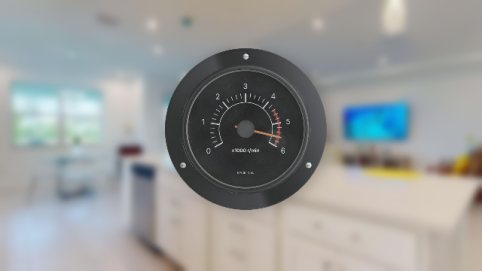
5600 rpm
